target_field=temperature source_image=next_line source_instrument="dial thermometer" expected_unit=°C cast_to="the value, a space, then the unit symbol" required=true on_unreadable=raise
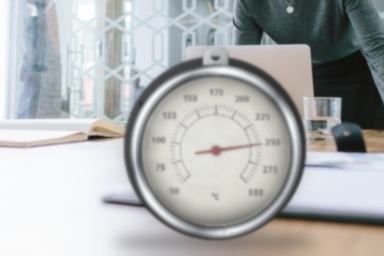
250 °C
